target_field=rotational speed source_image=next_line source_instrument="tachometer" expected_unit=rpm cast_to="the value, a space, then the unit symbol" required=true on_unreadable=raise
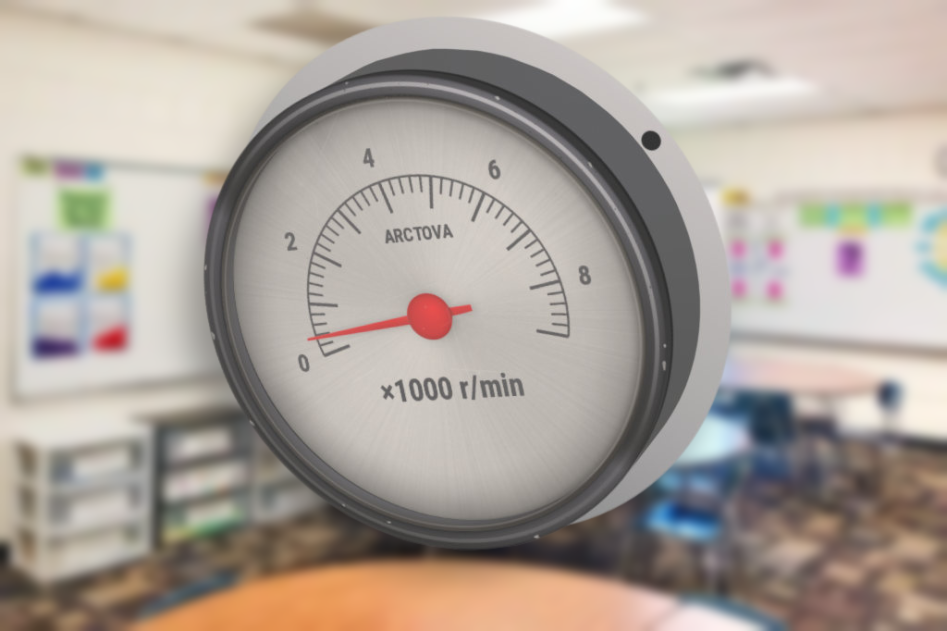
400 rpm
